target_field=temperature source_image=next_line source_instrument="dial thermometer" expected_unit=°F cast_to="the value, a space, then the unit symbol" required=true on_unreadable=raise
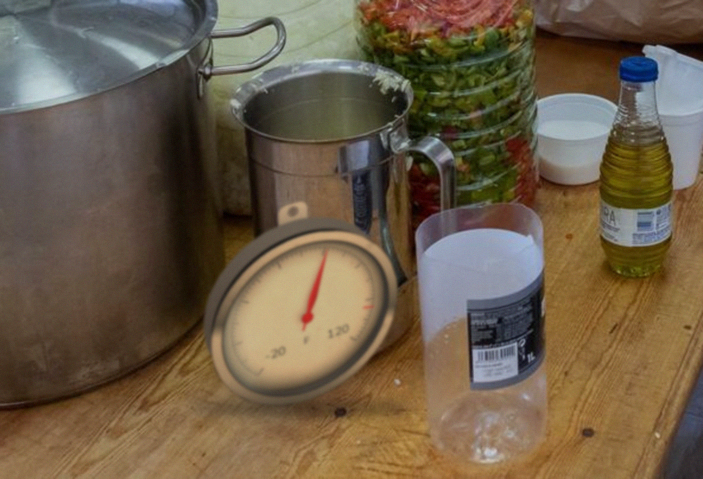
60 °F
